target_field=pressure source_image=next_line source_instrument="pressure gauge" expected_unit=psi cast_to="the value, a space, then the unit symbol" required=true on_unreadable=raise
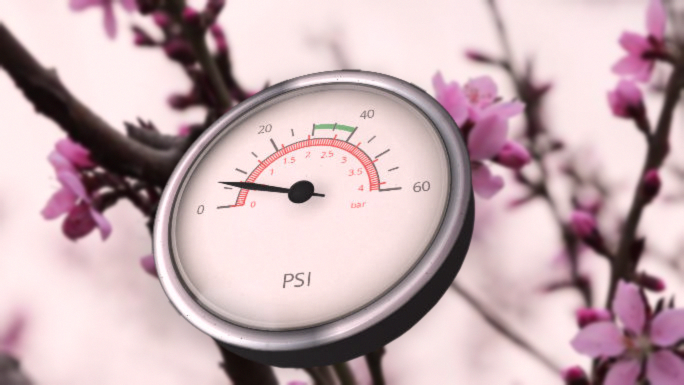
5 psi
